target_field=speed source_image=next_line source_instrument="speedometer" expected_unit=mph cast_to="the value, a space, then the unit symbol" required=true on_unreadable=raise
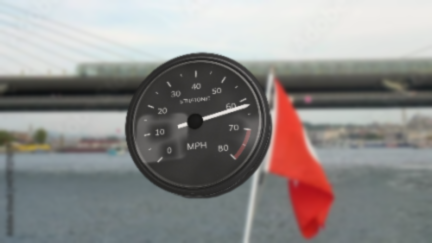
62.5 mph
